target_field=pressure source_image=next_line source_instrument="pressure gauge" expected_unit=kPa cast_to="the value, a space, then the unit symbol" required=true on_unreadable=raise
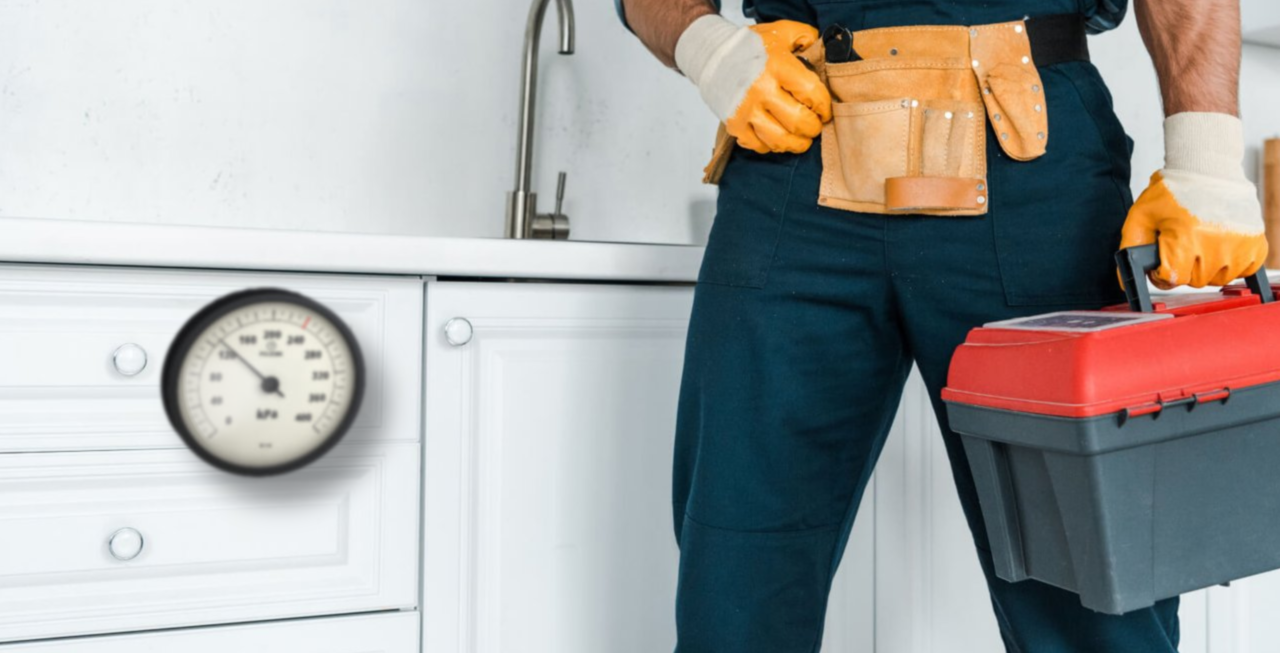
130 kPa
